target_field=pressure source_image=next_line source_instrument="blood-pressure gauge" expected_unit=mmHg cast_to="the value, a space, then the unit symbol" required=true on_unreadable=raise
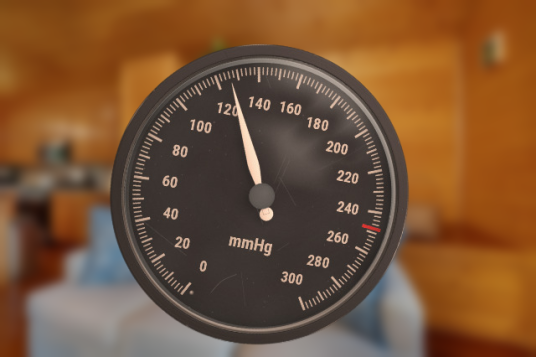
126 mmHg
